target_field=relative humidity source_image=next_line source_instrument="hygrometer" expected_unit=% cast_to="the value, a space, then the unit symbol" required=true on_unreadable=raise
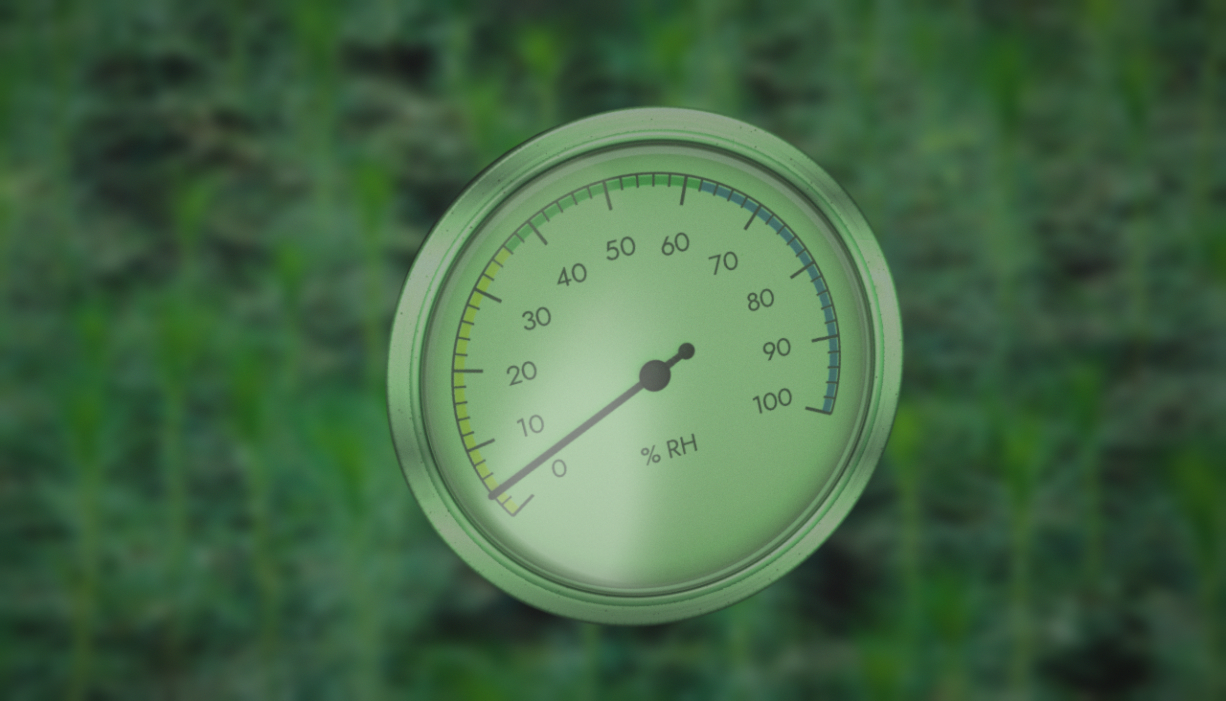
4 %
